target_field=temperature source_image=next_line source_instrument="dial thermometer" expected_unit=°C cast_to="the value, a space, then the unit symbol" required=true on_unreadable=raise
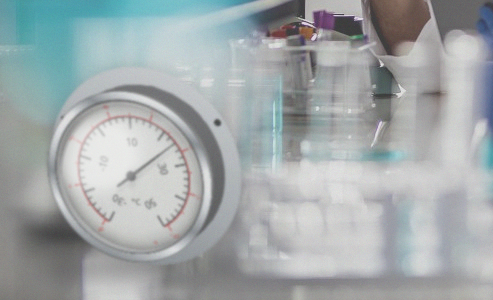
24 °C
